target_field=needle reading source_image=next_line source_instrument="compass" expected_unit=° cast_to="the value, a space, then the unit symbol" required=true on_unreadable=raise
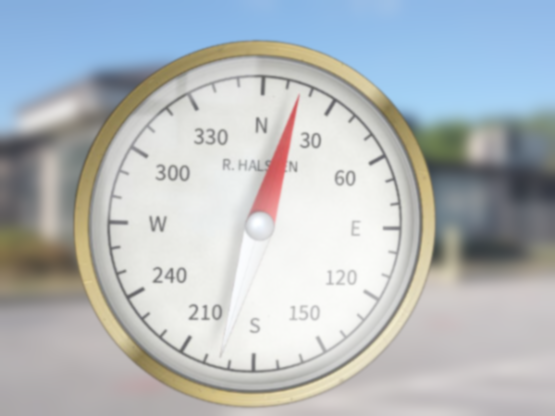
15 °
